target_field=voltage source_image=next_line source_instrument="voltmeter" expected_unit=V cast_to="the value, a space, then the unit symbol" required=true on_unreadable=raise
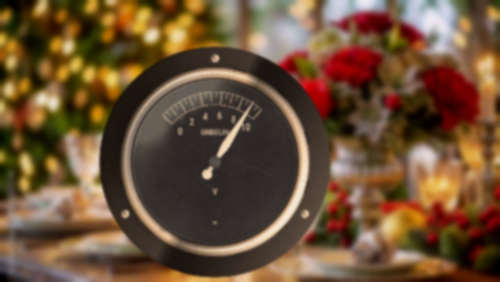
9 V
